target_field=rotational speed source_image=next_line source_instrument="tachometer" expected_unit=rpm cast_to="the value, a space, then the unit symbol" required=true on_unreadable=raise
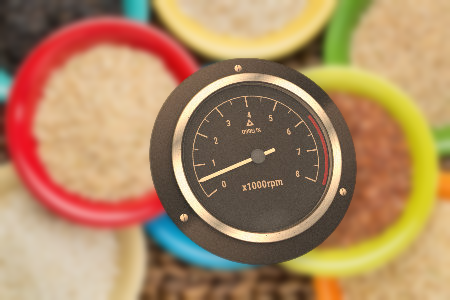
500 rpm
